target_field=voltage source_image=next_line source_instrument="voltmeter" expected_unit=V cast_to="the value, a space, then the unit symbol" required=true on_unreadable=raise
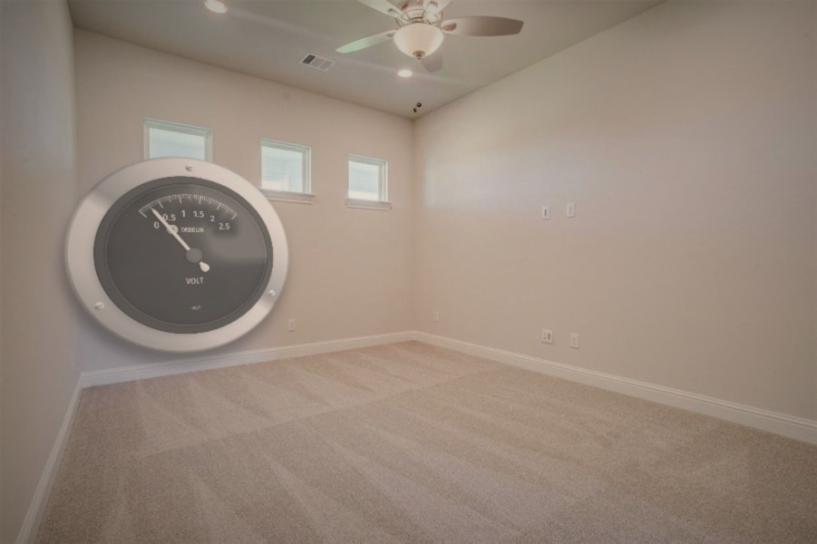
0.25 V
